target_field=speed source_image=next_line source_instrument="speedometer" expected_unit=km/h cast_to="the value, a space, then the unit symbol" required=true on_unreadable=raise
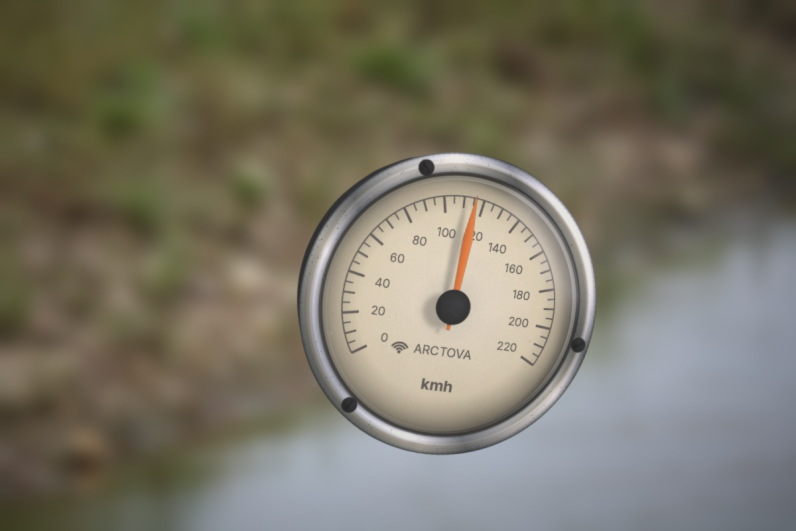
115 km/h
